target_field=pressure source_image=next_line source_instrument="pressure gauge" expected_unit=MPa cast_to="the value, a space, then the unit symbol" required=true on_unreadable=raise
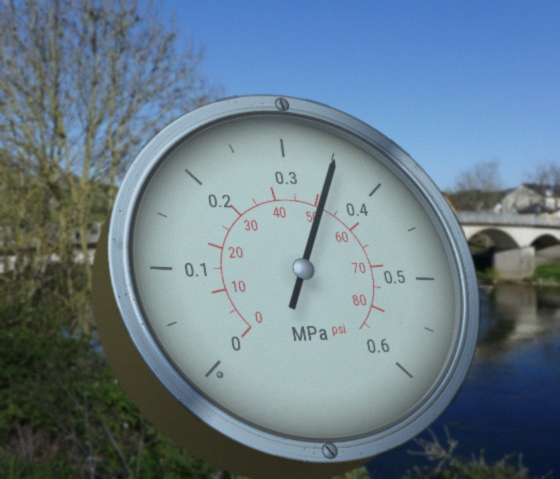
0.35 MPa
